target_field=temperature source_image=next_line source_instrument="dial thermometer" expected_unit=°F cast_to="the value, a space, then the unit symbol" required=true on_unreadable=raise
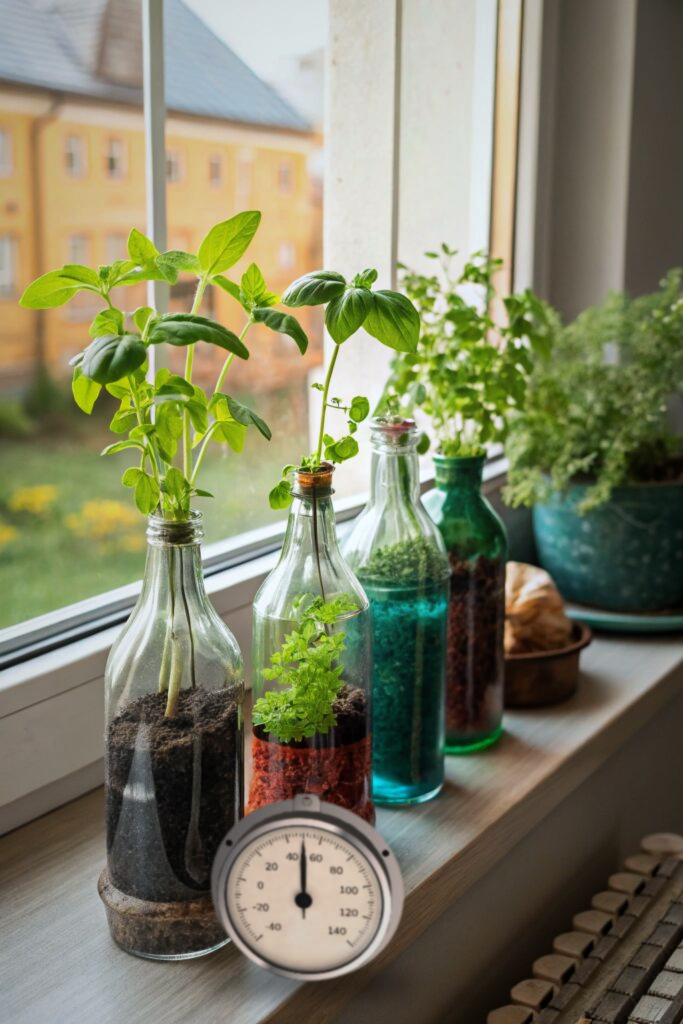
50 °F
